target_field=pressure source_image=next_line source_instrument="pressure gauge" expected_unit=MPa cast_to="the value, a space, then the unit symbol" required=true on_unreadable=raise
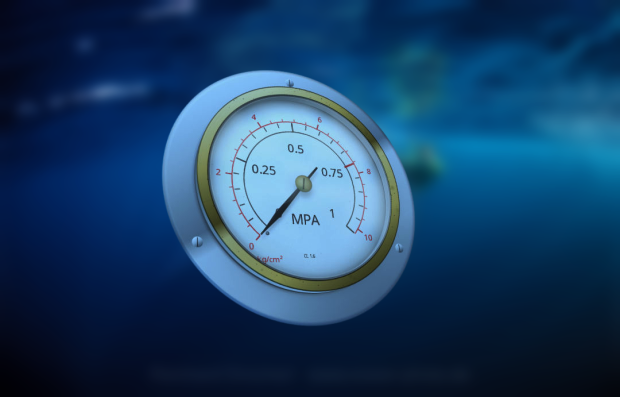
0 MPa
